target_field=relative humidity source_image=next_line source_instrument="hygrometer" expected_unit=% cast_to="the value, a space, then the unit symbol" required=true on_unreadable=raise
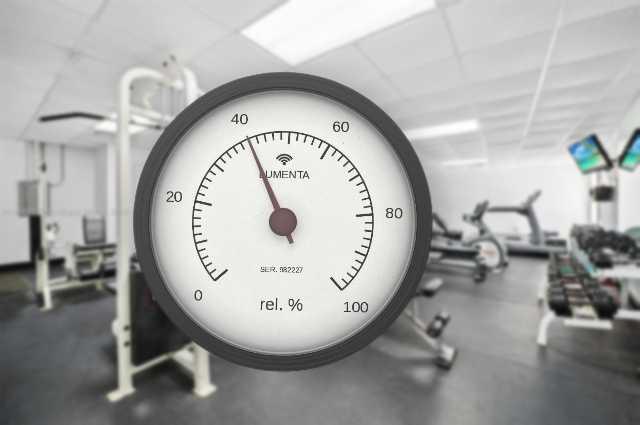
40 %
